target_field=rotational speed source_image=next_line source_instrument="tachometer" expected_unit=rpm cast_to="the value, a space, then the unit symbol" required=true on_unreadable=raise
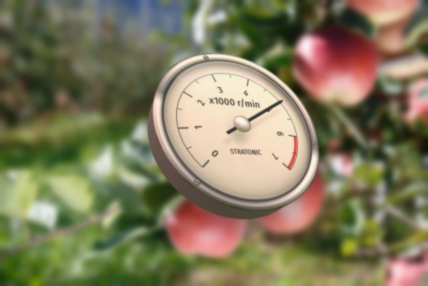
5000 rpm
